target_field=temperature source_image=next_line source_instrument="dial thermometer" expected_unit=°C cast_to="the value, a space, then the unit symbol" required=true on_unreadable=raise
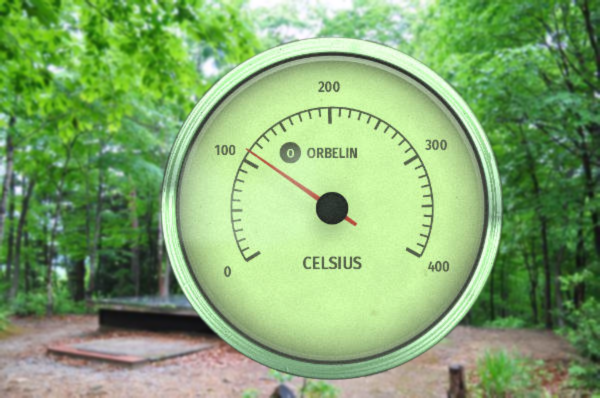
110 °C
